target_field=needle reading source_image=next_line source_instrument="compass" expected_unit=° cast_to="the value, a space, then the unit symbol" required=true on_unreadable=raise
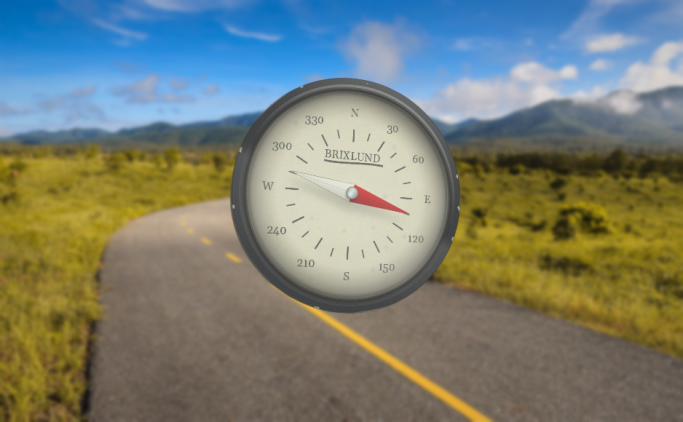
105 °
